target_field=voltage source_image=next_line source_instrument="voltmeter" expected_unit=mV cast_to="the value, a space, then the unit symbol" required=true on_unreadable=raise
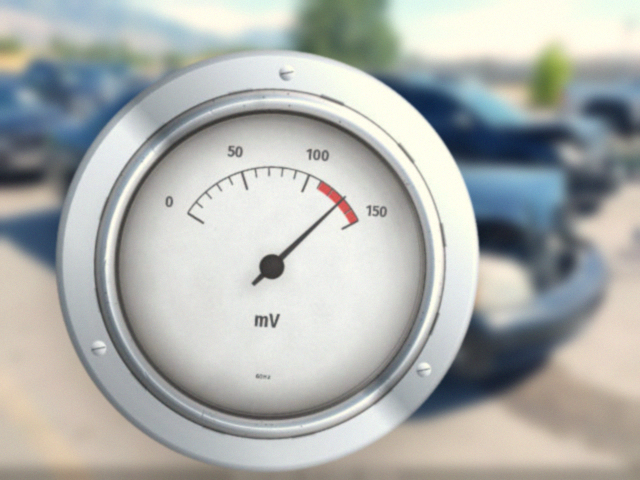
130 mV
